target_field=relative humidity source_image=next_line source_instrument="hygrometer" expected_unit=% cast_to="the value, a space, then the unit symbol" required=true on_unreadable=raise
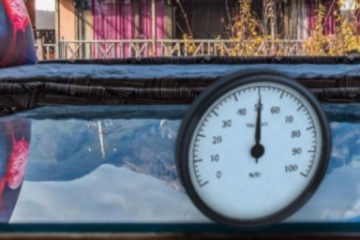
50 %
